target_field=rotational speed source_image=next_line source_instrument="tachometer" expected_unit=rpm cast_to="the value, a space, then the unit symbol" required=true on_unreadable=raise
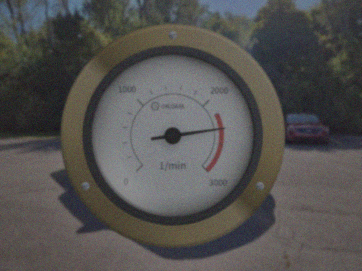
2400 rpm
